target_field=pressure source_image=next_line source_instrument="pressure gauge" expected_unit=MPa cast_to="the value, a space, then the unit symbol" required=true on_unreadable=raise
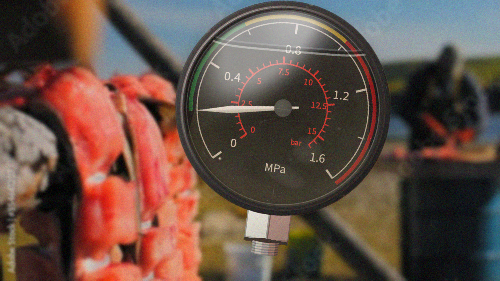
0.2 MPa
